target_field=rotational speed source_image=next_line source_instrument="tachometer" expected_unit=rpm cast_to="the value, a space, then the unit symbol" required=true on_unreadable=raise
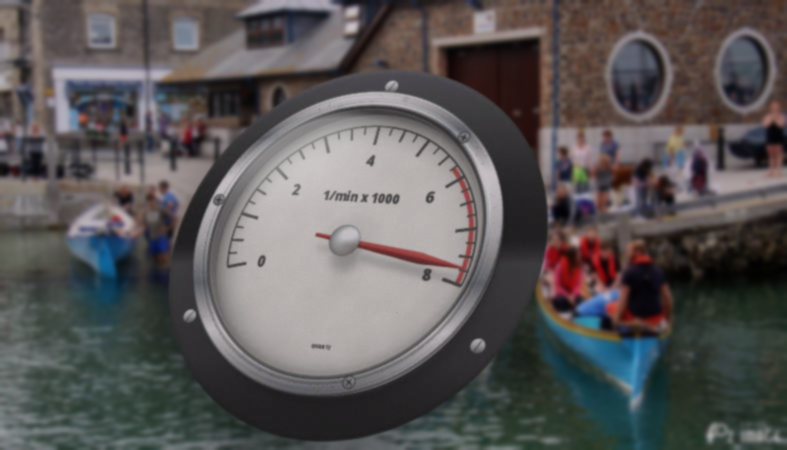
7750 rpm
